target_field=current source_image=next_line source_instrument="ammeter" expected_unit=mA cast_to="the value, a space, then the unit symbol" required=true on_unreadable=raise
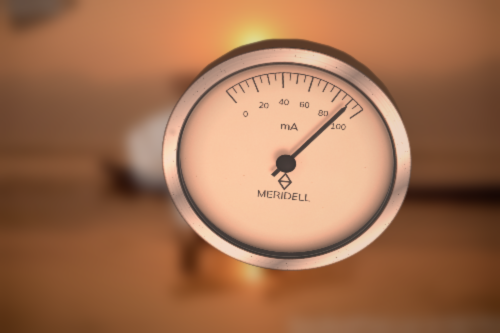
90 mA
